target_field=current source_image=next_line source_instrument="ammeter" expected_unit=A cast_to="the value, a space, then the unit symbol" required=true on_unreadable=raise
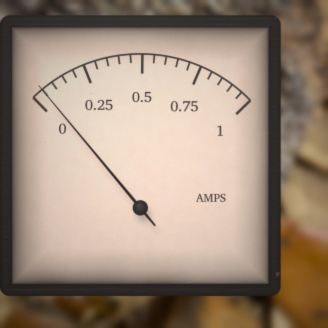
0.05 A
